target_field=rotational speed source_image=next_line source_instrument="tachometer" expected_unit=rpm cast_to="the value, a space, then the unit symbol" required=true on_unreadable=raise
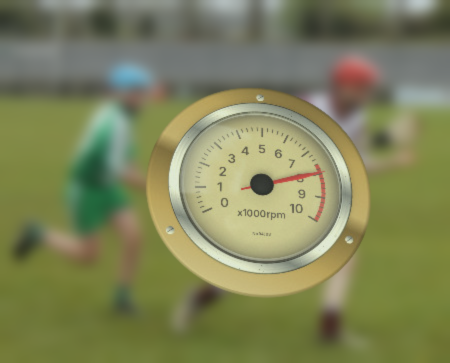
8000 rpm
